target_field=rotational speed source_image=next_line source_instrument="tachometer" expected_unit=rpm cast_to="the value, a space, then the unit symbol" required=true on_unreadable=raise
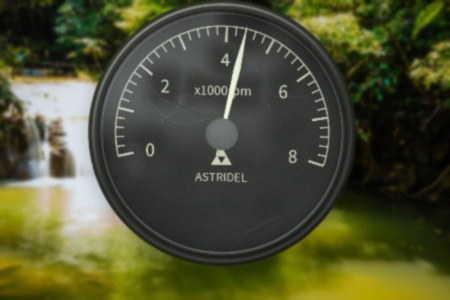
4400 rpm
